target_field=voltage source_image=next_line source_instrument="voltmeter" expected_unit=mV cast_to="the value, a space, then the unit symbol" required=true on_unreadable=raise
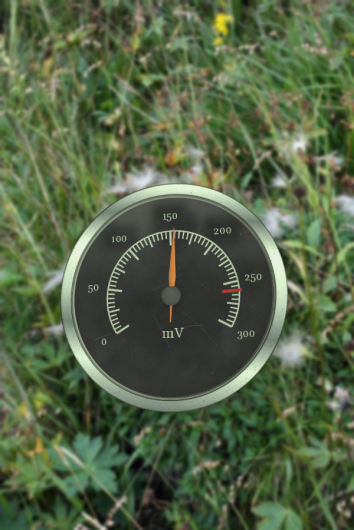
155 mV
